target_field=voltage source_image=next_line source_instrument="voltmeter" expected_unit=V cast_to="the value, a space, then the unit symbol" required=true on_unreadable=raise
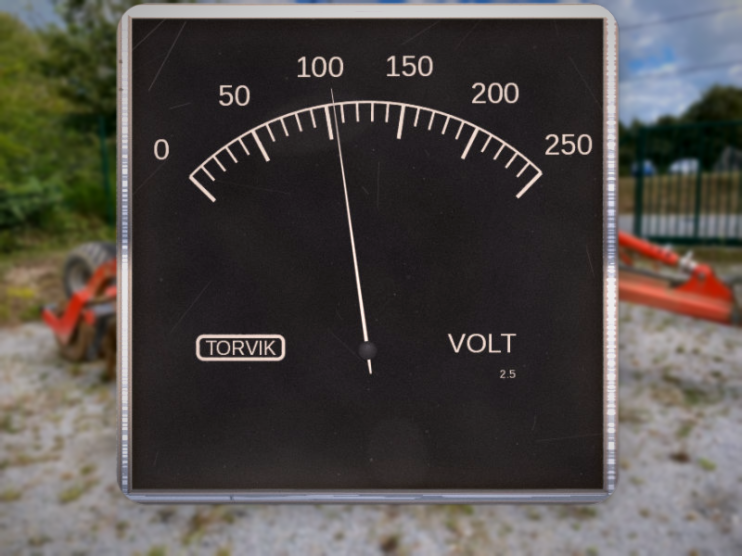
105 V
